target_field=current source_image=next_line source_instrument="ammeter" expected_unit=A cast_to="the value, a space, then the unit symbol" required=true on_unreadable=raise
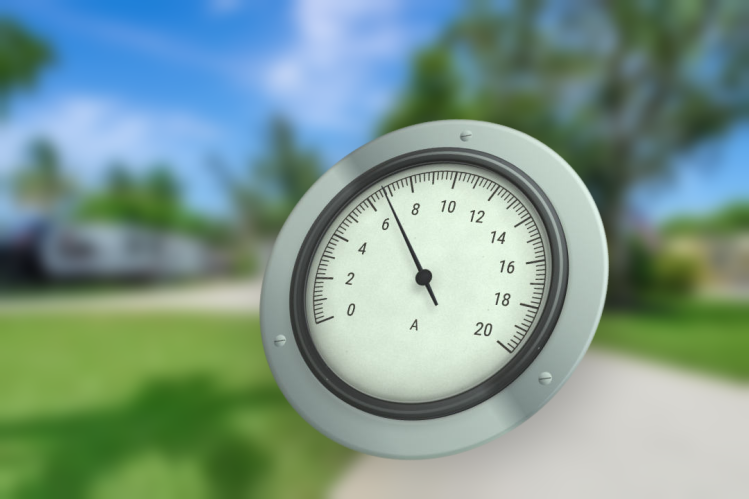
6.8 A
